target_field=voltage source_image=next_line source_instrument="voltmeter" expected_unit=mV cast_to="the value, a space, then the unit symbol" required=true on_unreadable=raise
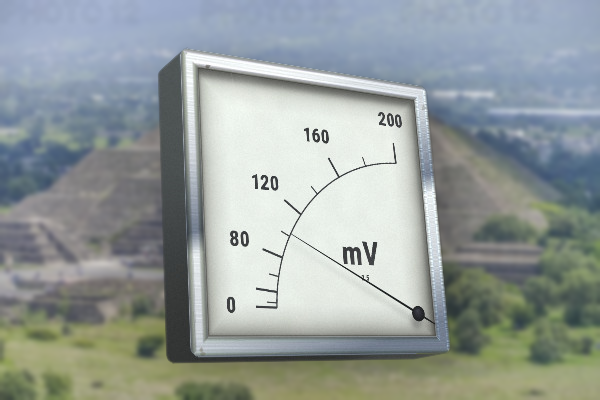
100 mV
